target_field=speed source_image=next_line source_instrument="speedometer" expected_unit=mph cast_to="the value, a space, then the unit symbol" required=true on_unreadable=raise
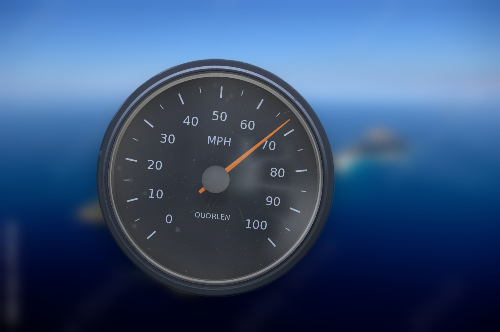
67.5 mph
